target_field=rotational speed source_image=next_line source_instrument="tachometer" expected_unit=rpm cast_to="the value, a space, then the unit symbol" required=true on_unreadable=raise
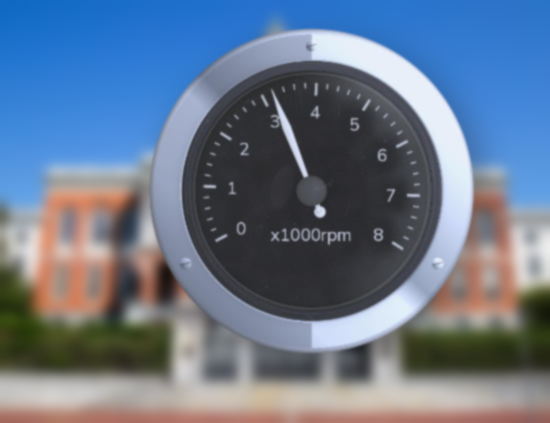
3200 rpm
